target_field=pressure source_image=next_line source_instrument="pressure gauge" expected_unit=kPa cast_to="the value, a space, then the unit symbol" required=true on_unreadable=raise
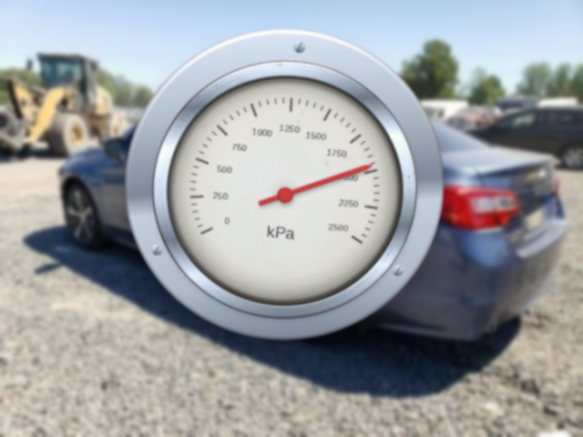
1950 kPa
